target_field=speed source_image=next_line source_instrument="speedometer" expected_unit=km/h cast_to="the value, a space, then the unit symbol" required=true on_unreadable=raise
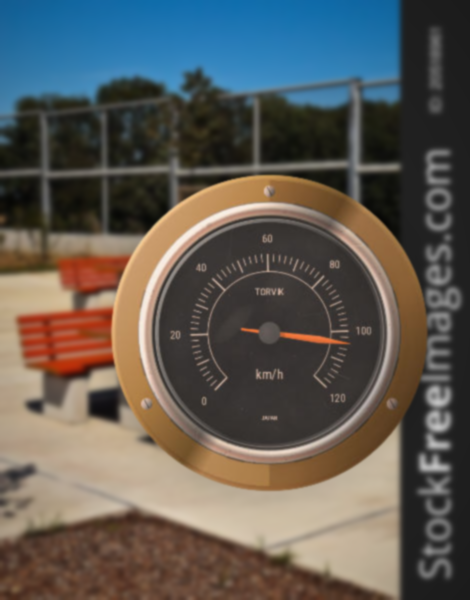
104 km/h
